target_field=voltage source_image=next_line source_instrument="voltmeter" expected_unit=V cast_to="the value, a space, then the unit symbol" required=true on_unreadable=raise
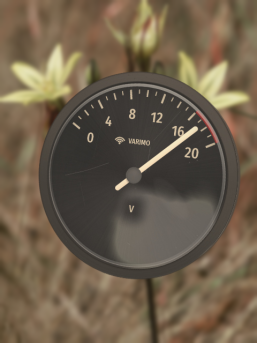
17.5 V
